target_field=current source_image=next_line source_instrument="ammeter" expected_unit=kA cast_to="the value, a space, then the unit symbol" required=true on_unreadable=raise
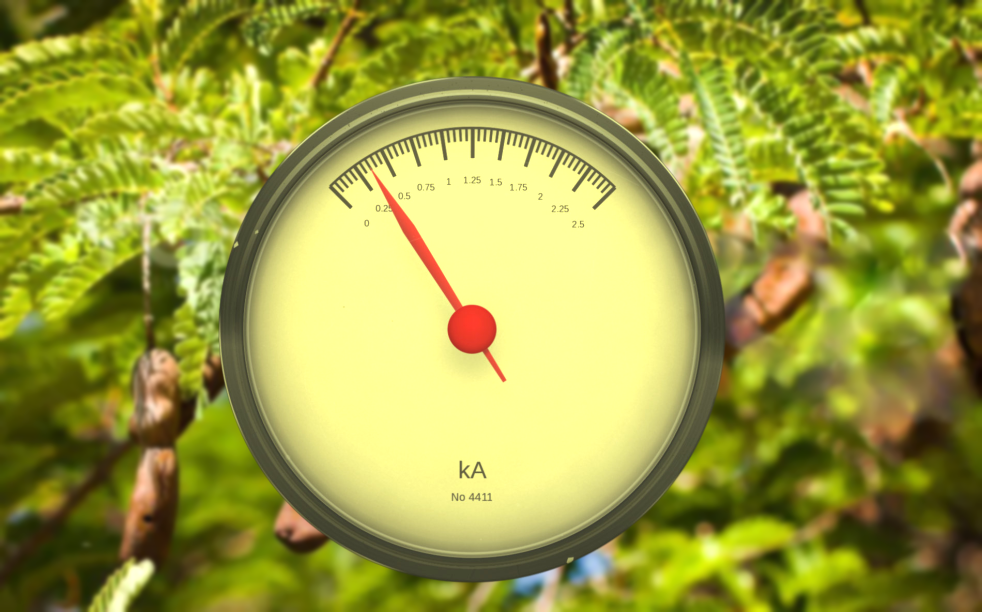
0.35 kA
